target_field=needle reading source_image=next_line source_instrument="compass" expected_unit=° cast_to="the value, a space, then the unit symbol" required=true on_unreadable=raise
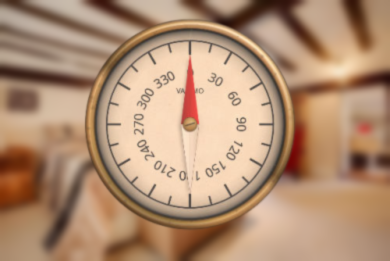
0 °
